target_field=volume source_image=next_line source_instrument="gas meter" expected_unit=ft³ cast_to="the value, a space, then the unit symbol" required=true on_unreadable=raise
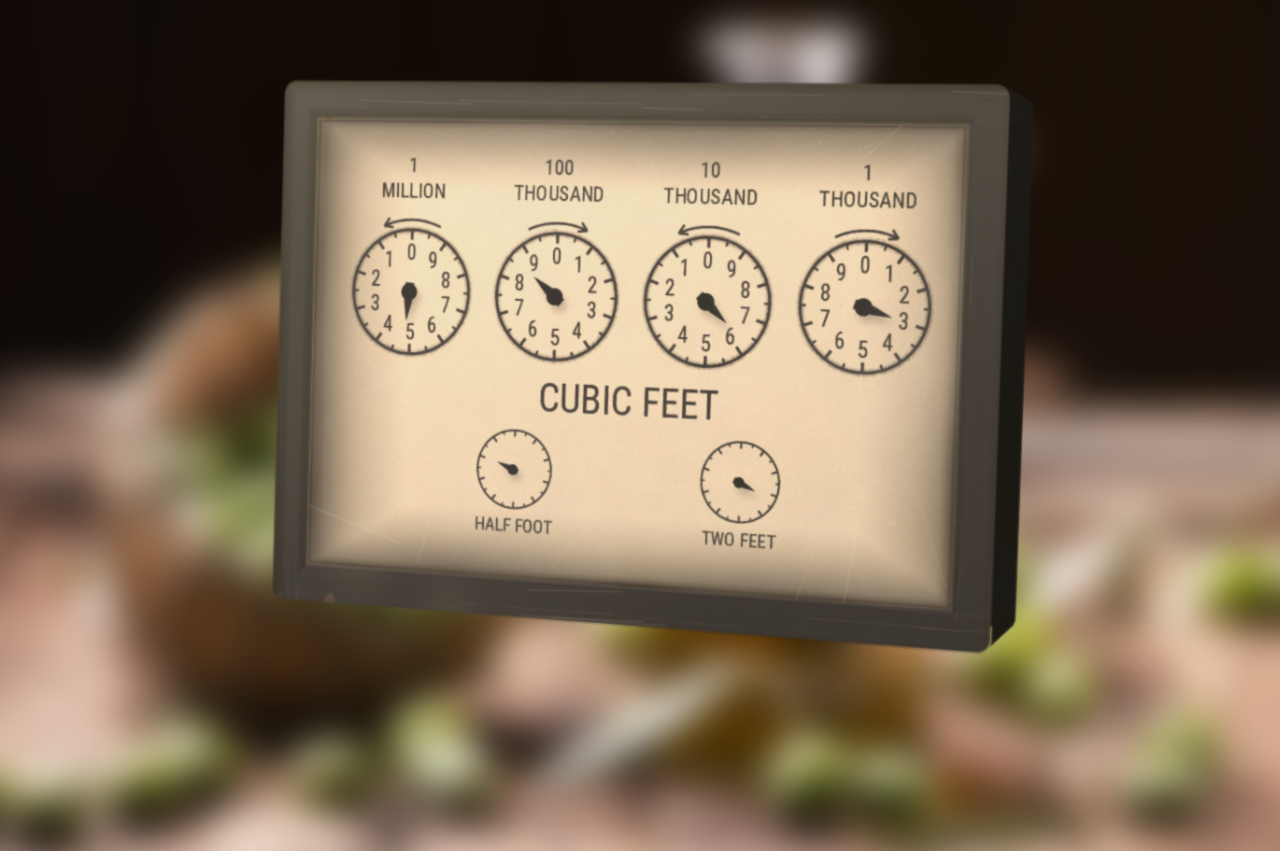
486300 ft³
